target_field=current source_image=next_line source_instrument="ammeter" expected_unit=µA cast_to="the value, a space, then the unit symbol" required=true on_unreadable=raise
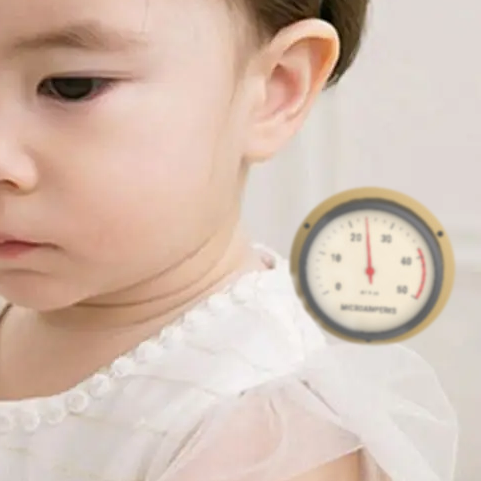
24 µA
